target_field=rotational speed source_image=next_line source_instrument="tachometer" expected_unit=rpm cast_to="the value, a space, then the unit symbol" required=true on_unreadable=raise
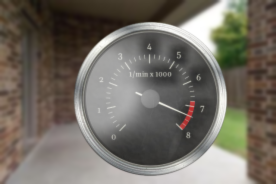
7400 rpm
